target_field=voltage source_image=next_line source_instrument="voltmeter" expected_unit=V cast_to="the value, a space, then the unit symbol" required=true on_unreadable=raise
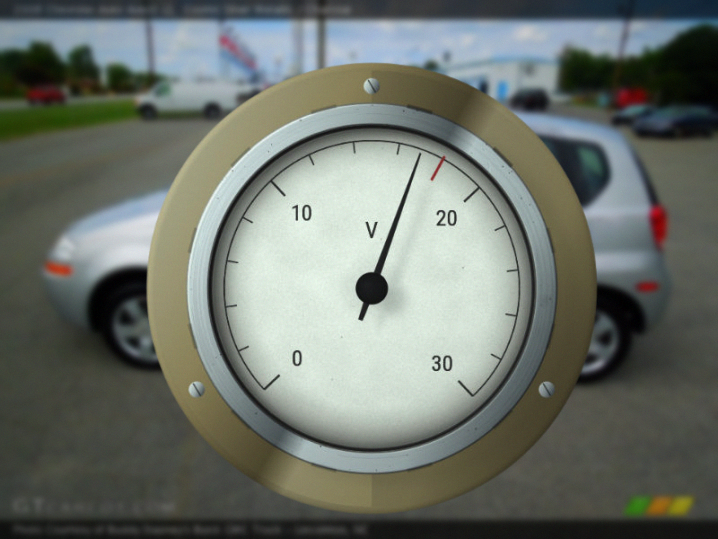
17 V
